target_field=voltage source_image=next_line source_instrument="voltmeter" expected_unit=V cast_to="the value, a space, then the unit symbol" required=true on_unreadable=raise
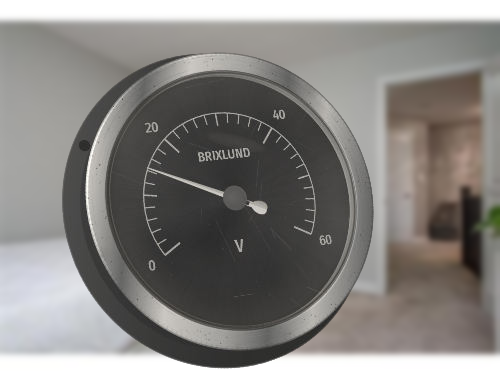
14 V
